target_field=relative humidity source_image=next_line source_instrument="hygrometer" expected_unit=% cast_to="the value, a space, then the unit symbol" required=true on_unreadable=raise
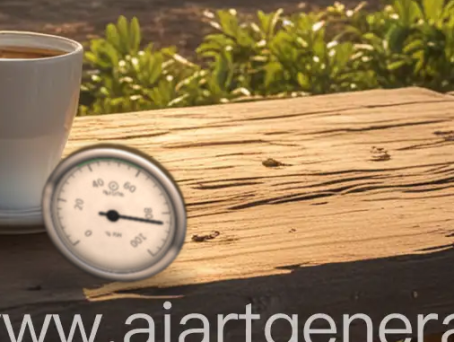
84 %
